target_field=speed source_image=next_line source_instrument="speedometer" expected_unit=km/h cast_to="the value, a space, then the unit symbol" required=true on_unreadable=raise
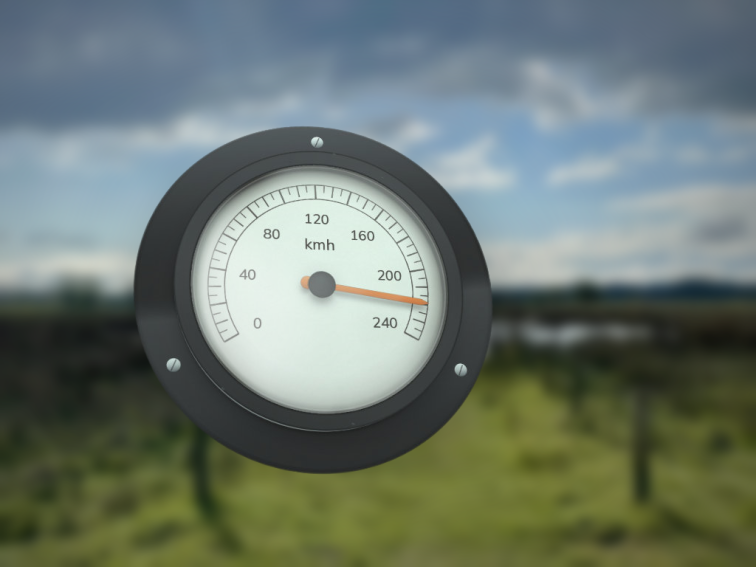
220 km/h
